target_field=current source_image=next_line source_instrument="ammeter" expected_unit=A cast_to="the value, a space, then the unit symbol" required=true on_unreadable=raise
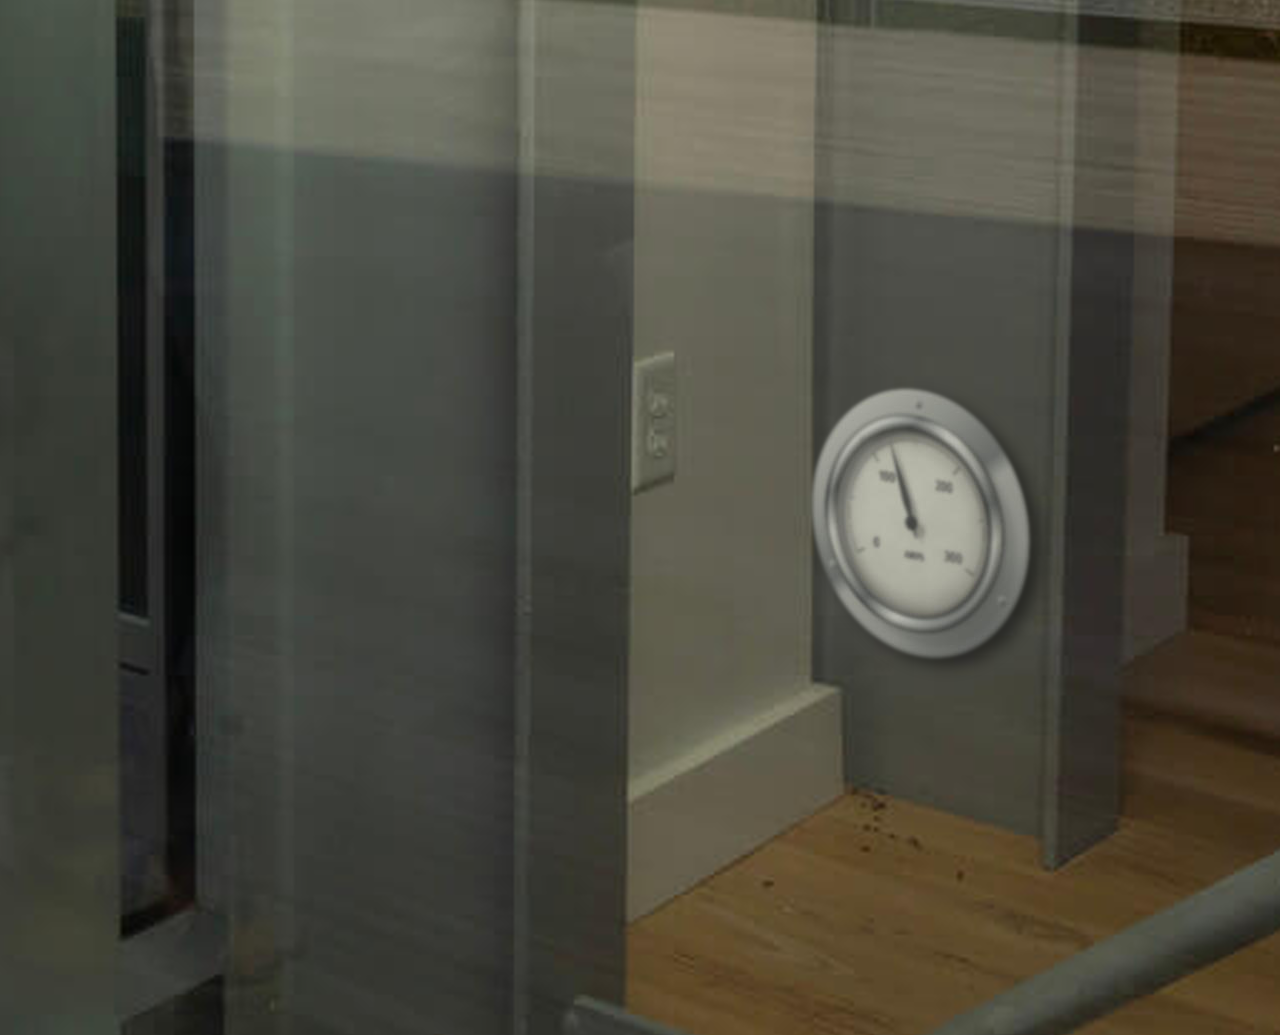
125 A
